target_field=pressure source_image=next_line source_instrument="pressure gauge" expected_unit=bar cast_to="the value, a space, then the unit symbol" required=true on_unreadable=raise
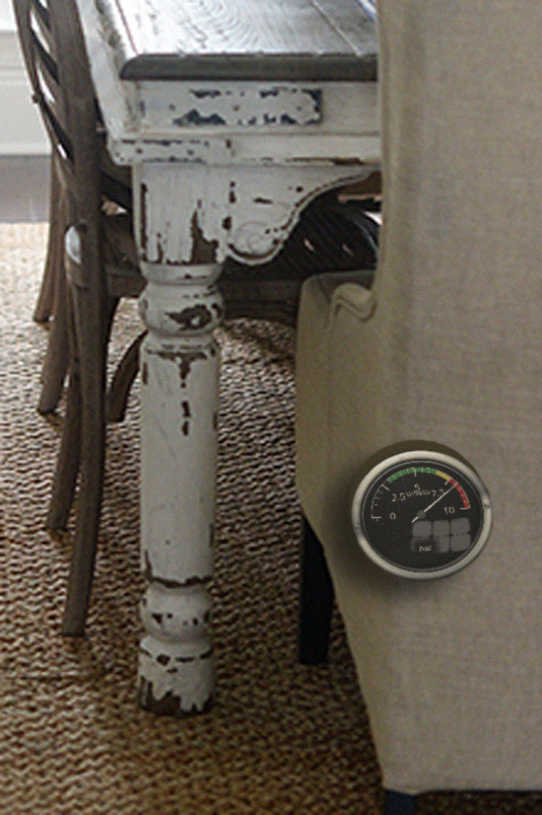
8 bar
